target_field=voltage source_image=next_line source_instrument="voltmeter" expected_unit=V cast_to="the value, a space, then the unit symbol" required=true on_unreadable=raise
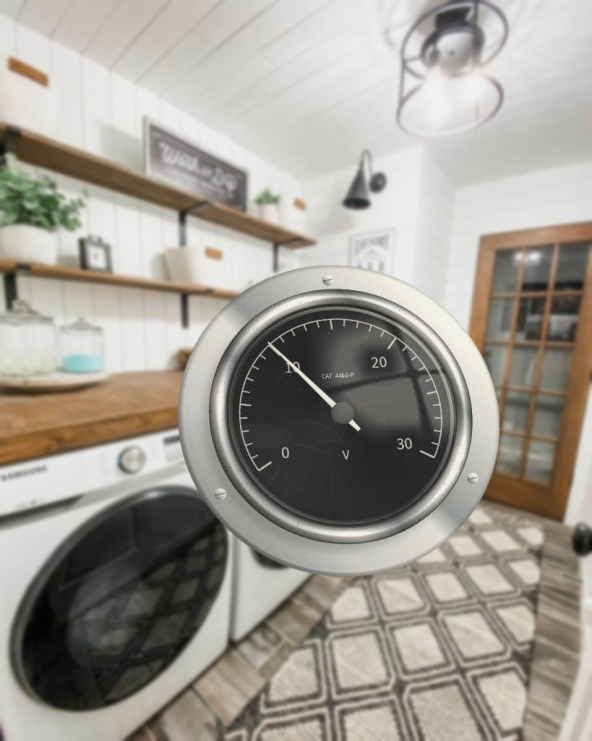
10 V
